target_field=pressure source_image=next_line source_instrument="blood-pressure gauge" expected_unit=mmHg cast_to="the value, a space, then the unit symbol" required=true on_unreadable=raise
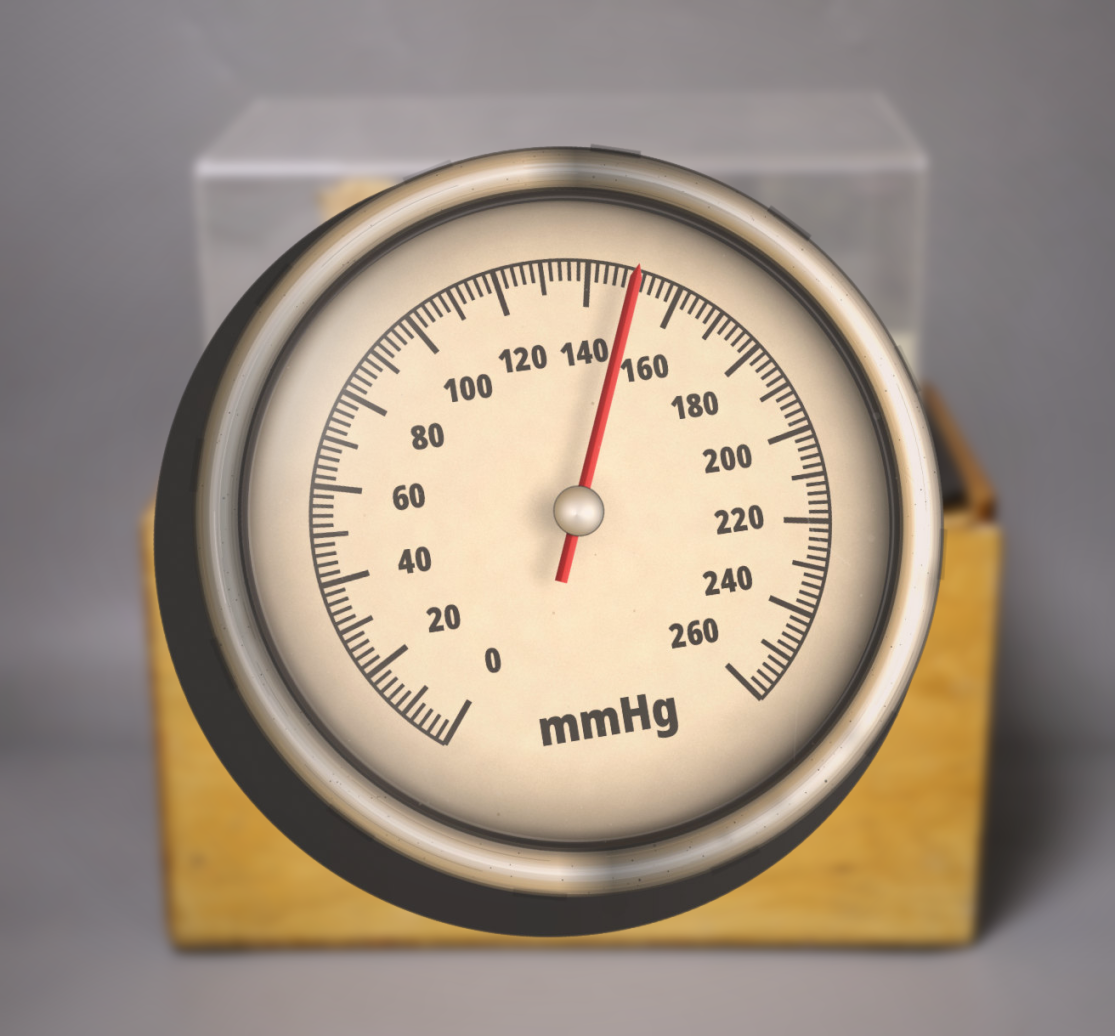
150 mmHg
